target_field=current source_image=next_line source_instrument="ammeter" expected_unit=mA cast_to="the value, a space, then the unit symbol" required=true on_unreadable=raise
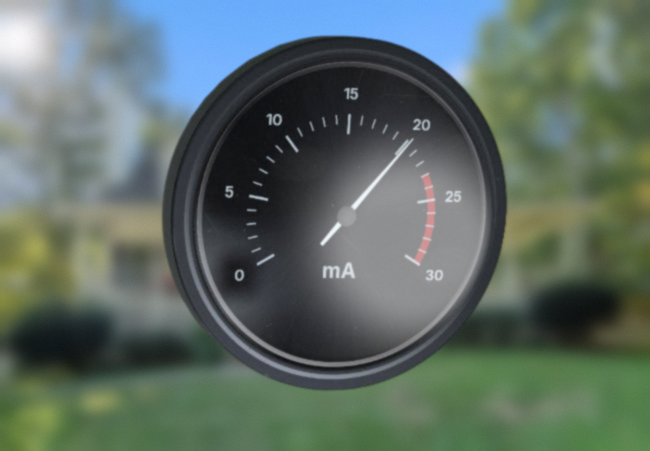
20 mA
